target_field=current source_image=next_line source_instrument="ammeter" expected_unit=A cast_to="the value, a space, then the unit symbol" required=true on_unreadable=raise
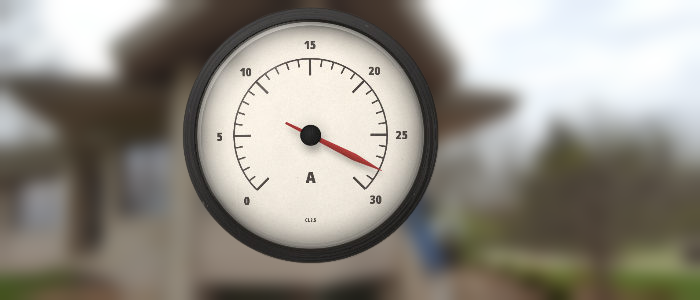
28 A
